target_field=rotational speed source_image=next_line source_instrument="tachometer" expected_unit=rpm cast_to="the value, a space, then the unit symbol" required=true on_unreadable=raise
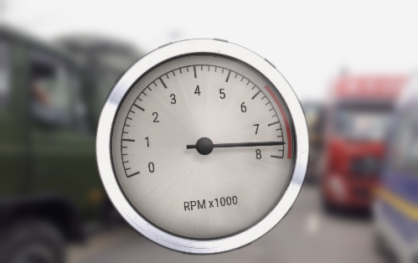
7600 rpm
